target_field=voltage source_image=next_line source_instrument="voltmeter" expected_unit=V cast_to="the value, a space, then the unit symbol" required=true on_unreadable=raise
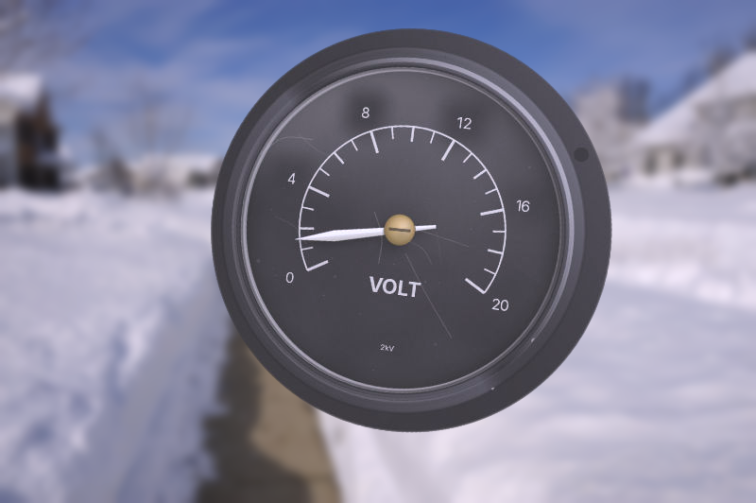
1.5 V
